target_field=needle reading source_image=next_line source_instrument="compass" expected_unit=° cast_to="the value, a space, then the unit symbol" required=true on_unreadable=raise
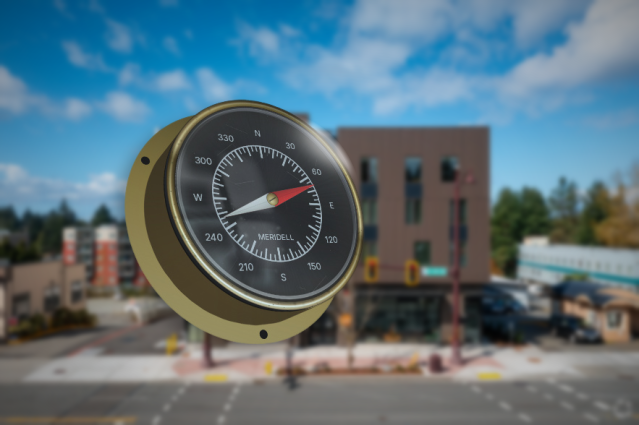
70 °
